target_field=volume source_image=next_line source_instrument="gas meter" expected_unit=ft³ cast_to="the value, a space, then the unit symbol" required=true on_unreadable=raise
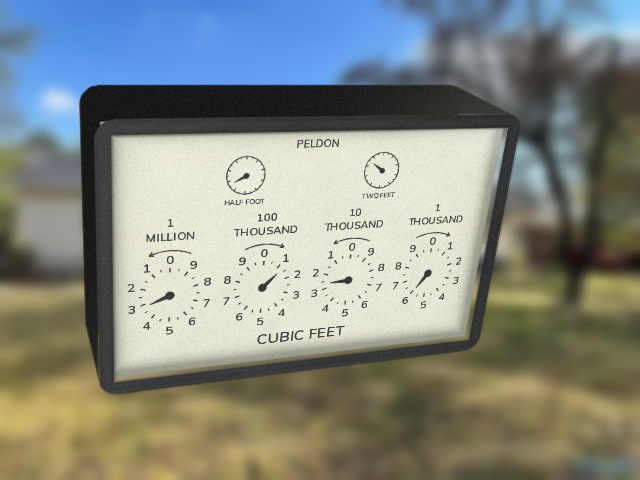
312600 ft³
